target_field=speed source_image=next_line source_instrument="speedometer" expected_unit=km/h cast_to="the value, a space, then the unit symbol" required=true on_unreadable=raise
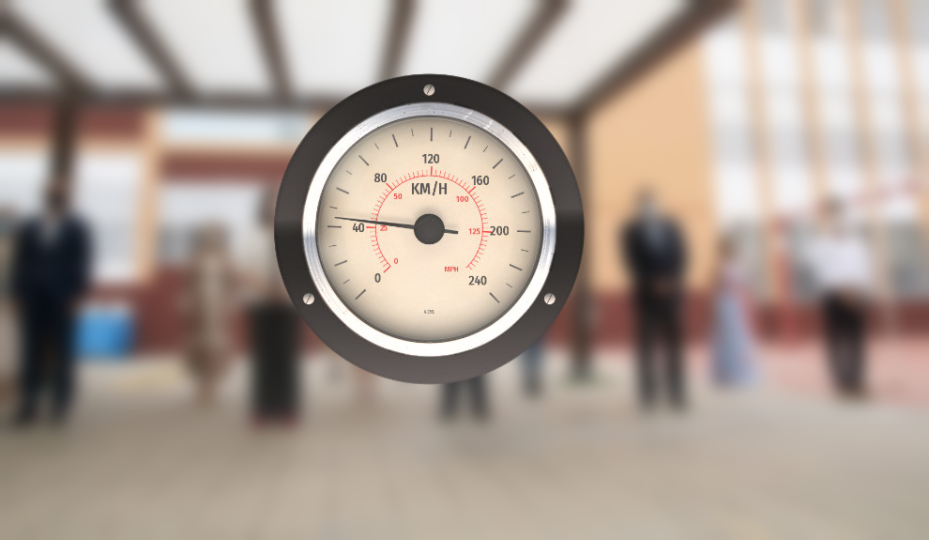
45 km/h
